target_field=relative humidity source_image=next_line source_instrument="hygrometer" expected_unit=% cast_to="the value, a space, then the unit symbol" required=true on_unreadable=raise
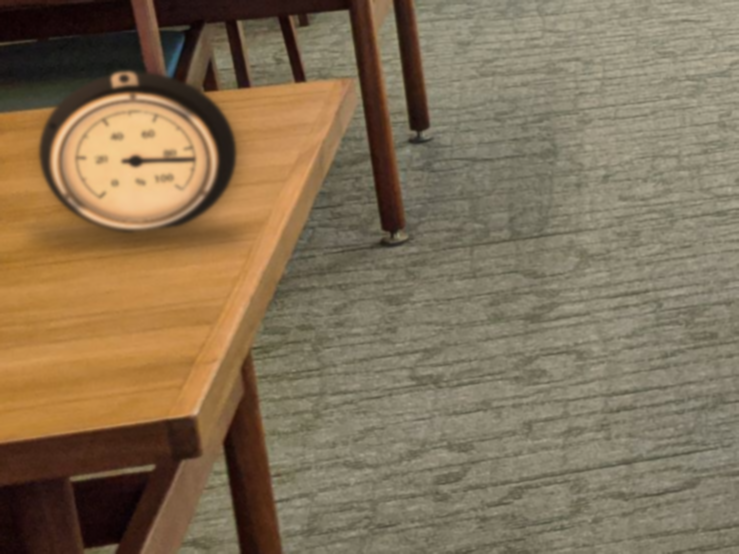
85 %
